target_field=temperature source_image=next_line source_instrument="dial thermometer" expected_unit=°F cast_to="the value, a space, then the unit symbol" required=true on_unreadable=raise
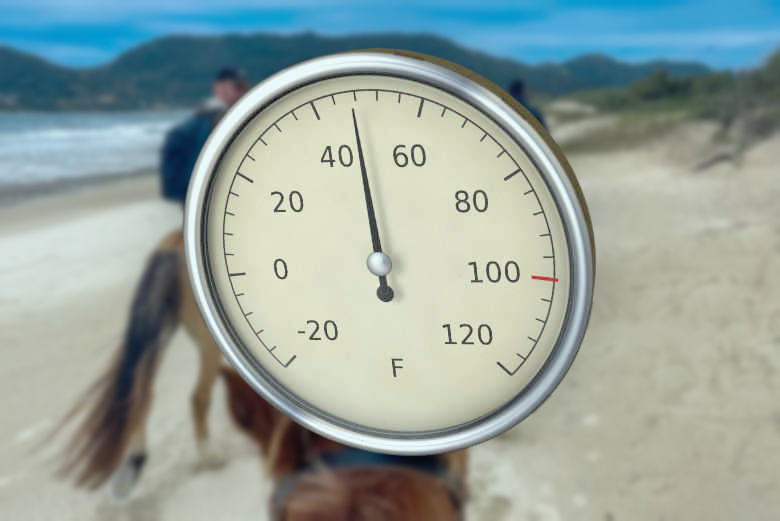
48 °F
